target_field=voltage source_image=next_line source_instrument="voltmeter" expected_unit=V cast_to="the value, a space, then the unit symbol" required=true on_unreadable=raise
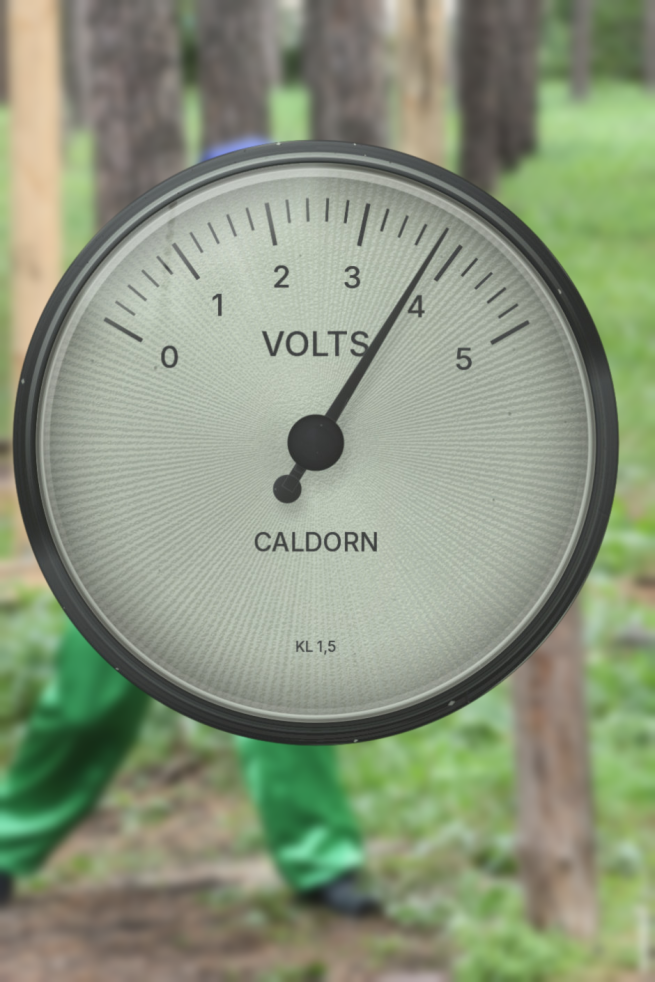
3.8 V
